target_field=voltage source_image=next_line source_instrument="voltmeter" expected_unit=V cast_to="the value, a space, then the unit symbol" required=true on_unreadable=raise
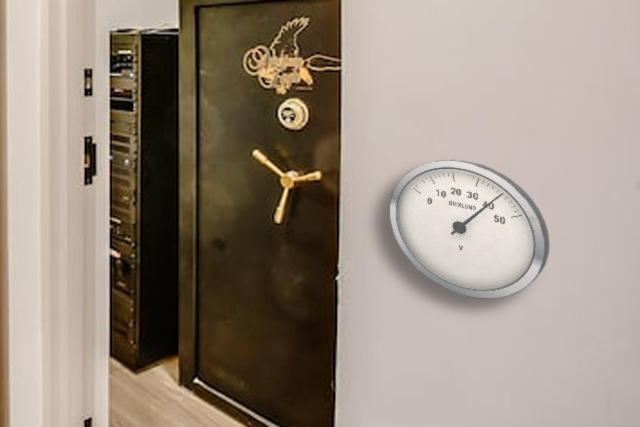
40 V
